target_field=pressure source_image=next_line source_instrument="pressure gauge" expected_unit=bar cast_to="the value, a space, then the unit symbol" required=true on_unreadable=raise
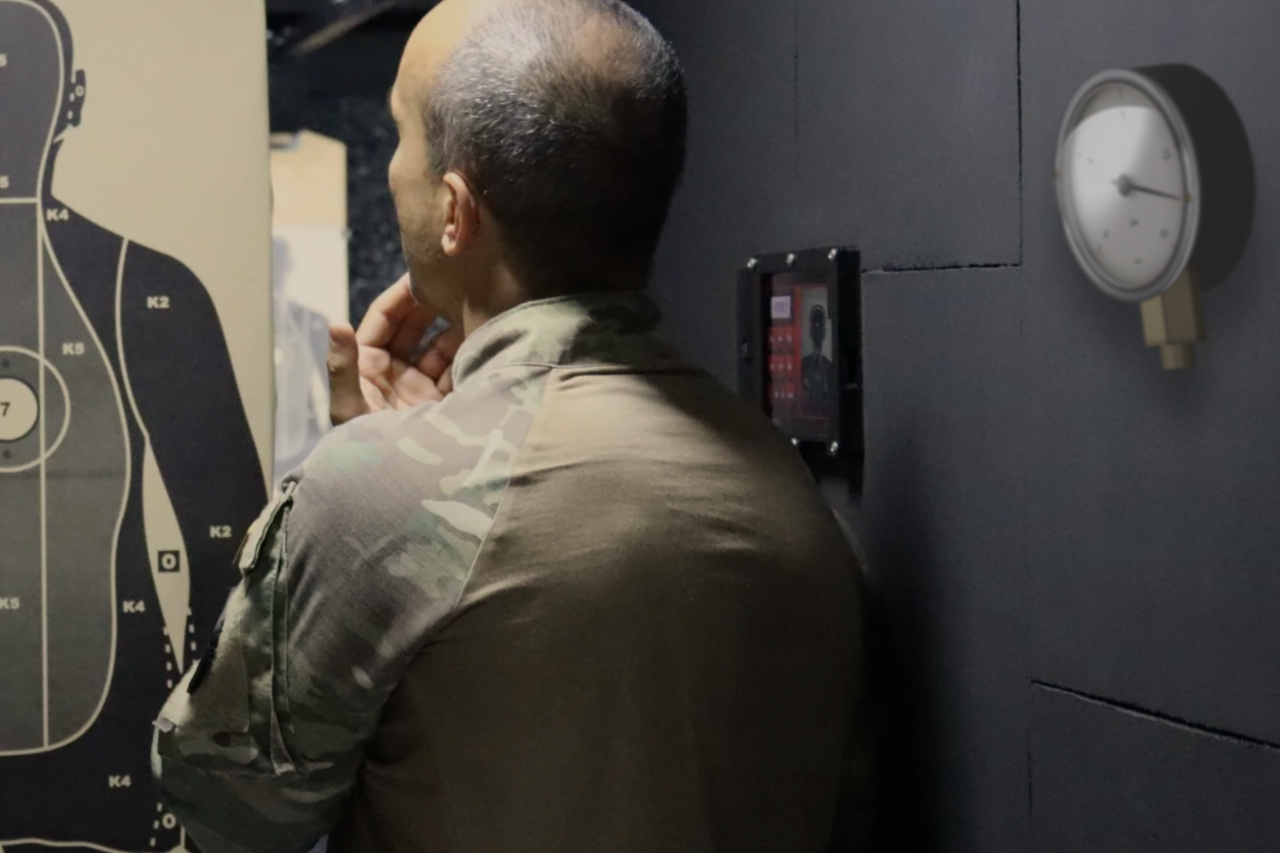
14 bar
